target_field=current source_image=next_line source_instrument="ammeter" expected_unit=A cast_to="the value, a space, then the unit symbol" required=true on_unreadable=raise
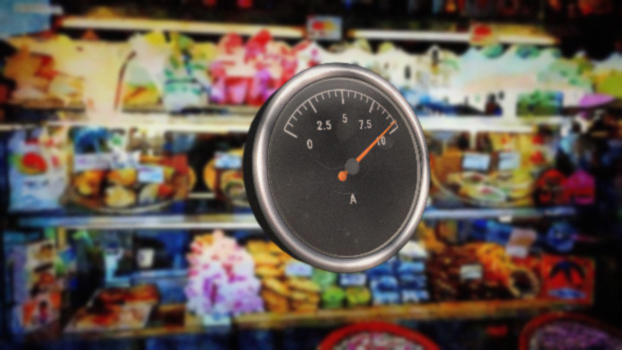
9.5 A
